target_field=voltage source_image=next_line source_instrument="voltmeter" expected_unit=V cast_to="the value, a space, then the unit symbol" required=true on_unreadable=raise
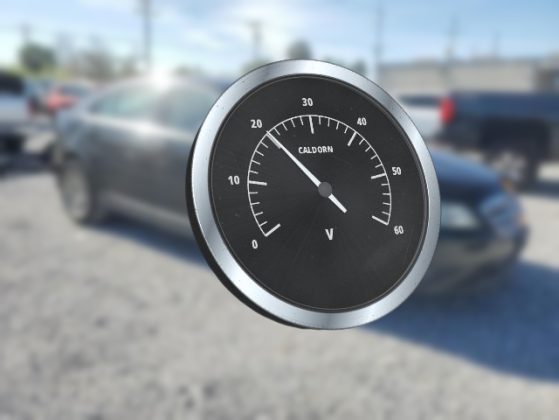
20 V
